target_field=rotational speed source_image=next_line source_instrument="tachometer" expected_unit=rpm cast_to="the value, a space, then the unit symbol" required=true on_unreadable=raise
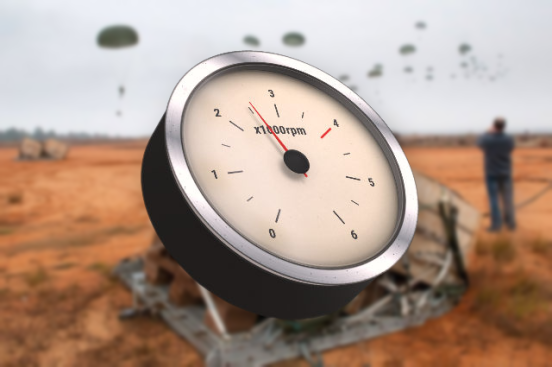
2500 rpm
